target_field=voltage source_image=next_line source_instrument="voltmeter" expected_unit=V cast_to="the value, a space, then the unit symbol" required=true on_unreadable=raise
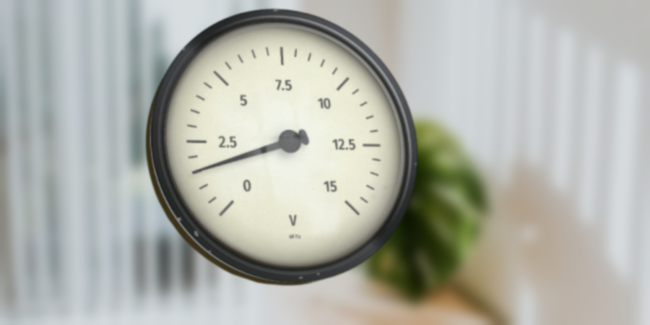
1.5 V
